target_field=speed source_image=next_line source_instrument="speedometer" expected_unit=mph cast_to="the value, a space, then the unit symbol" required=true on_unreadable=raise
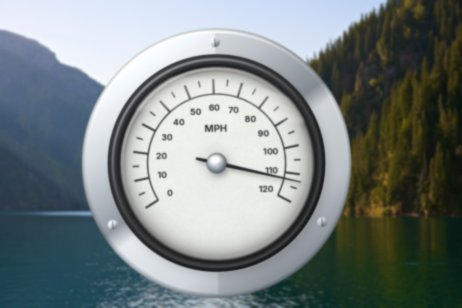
112.5 mph
